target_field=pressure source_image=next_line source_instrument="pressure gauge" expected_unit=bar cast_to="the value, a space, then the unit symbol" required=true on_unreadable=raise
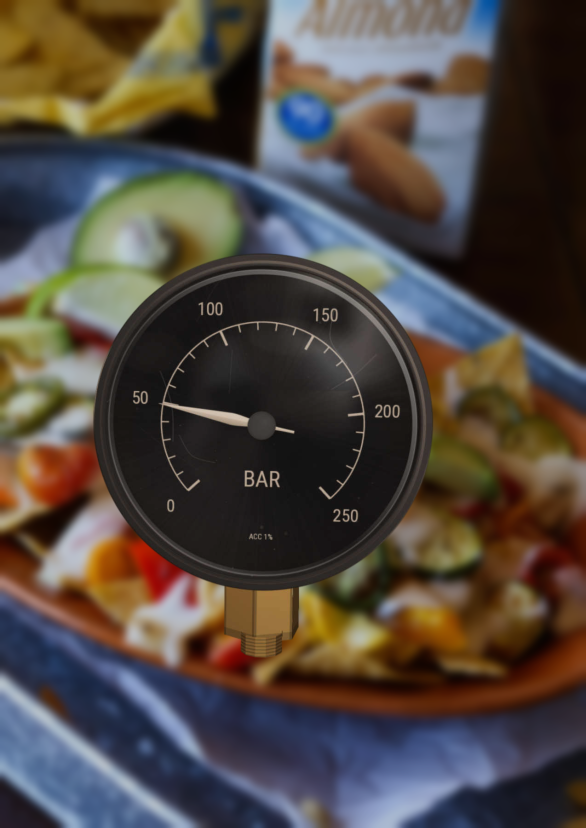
50 bar
